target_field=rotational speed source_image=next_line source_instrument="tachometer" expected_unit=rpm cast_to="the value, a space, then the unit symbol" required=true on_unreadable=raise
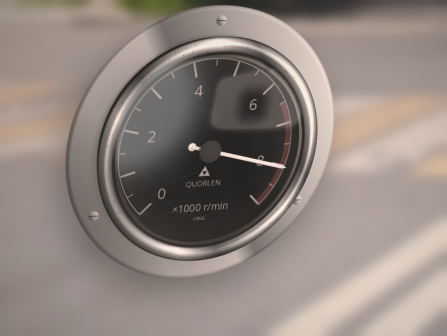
8000 rpm
